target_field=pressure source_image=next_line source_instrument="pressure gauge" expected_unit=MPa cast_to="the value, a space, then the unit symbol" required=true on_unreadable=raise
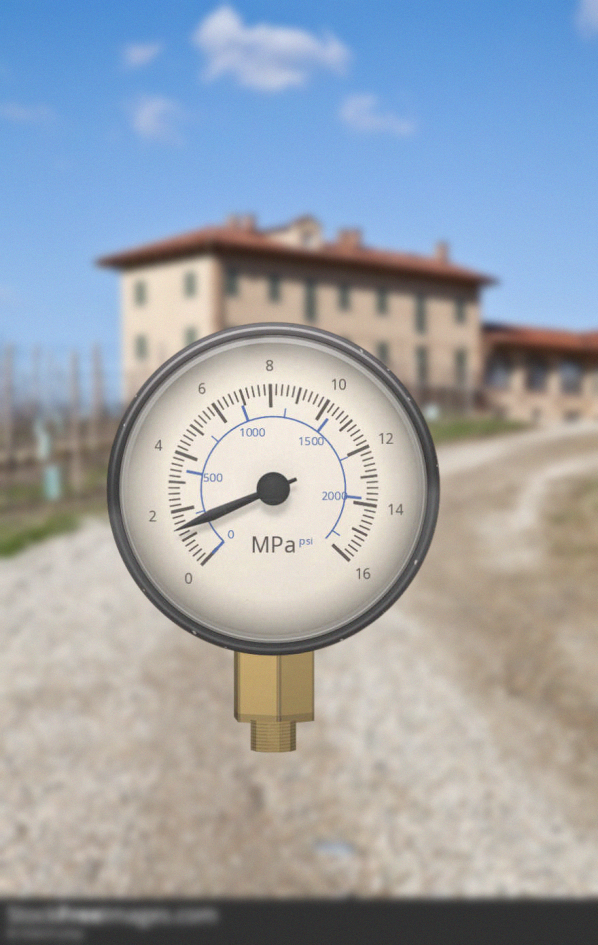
1.4 MPa
